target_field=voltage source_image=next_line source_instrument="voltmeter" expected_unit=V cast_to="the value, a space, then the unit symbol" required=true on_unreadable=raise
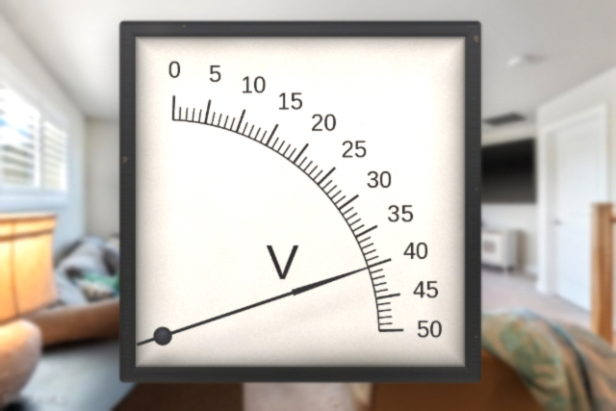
40 V
